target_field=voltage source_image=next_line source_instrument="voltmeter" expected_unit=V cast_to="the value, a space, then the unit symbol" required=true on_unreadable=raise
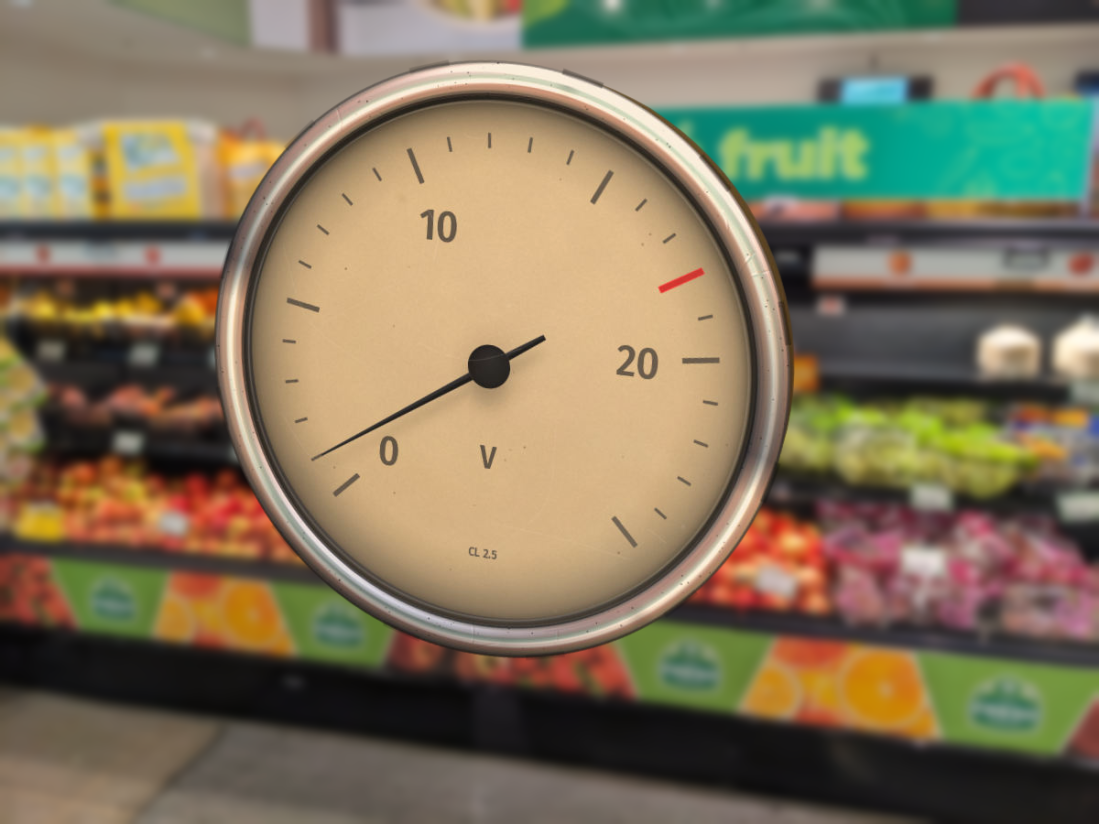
1 V
